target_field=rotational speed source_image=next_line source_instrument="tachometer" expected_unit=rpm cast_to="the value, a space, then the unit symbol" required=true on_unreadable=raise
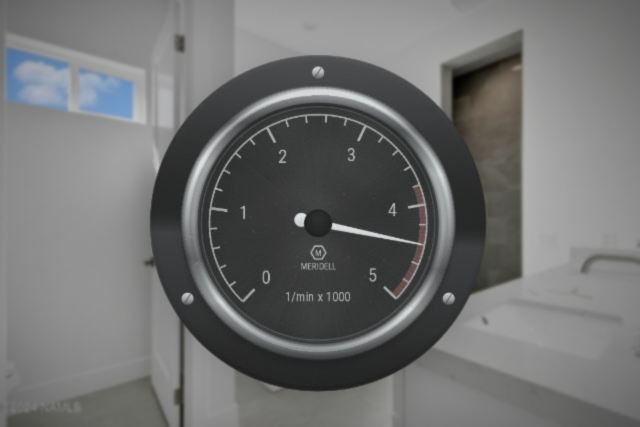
4400 rpm
